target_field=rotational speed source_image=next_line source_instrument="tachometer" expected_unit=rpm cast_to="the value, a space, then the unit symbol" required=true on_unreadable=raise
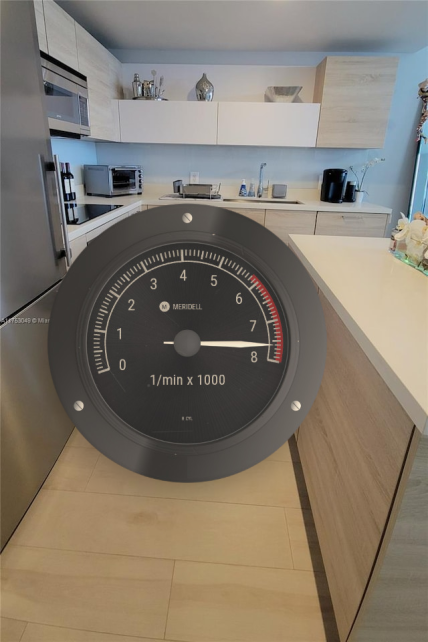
7600 rpm
